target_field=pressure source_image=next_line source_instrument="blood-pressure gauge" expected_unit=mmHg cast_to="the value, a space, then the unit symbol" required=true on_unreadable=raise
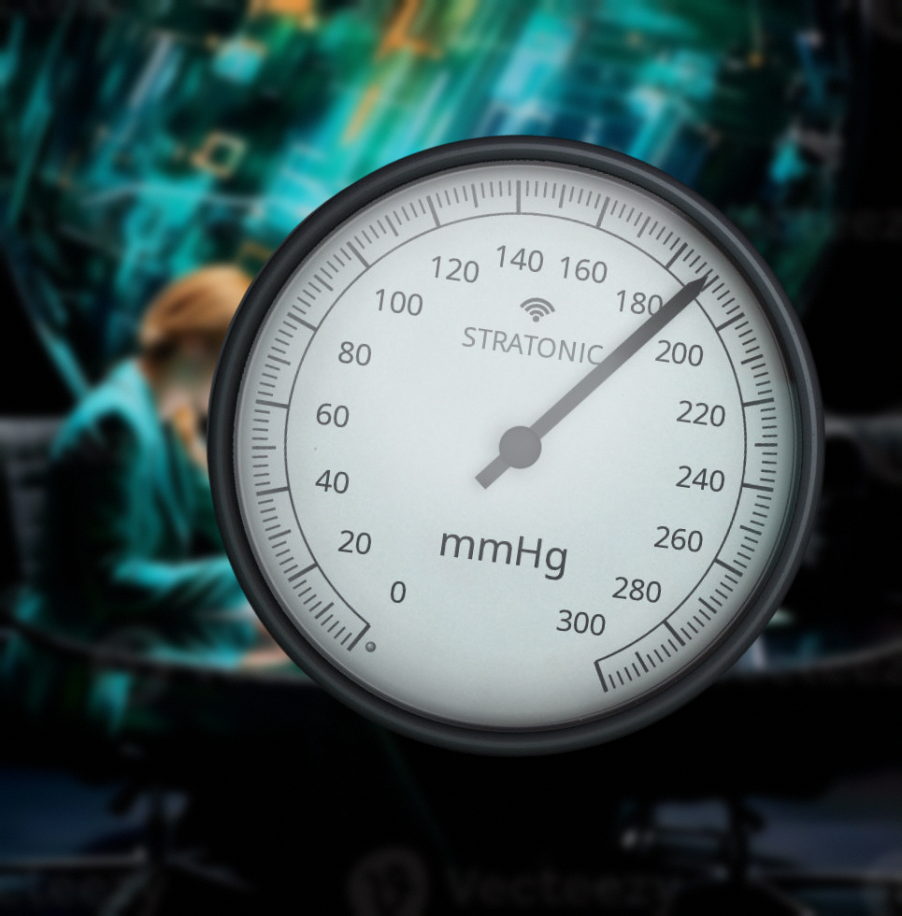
188 mmHg
